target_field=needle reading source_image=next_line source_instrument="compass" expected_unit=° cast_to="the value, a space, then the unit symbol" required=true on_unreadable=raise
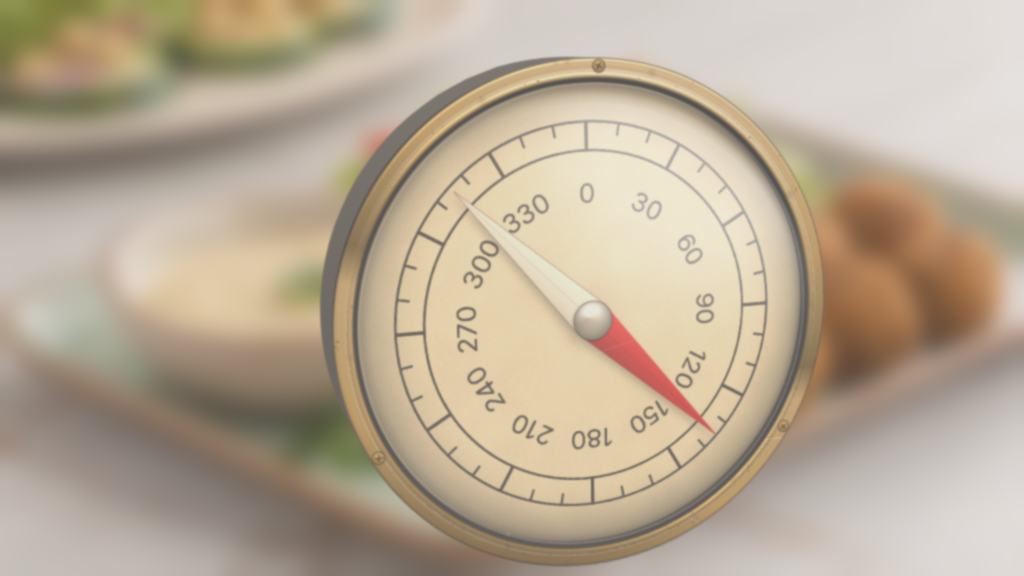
135 °
